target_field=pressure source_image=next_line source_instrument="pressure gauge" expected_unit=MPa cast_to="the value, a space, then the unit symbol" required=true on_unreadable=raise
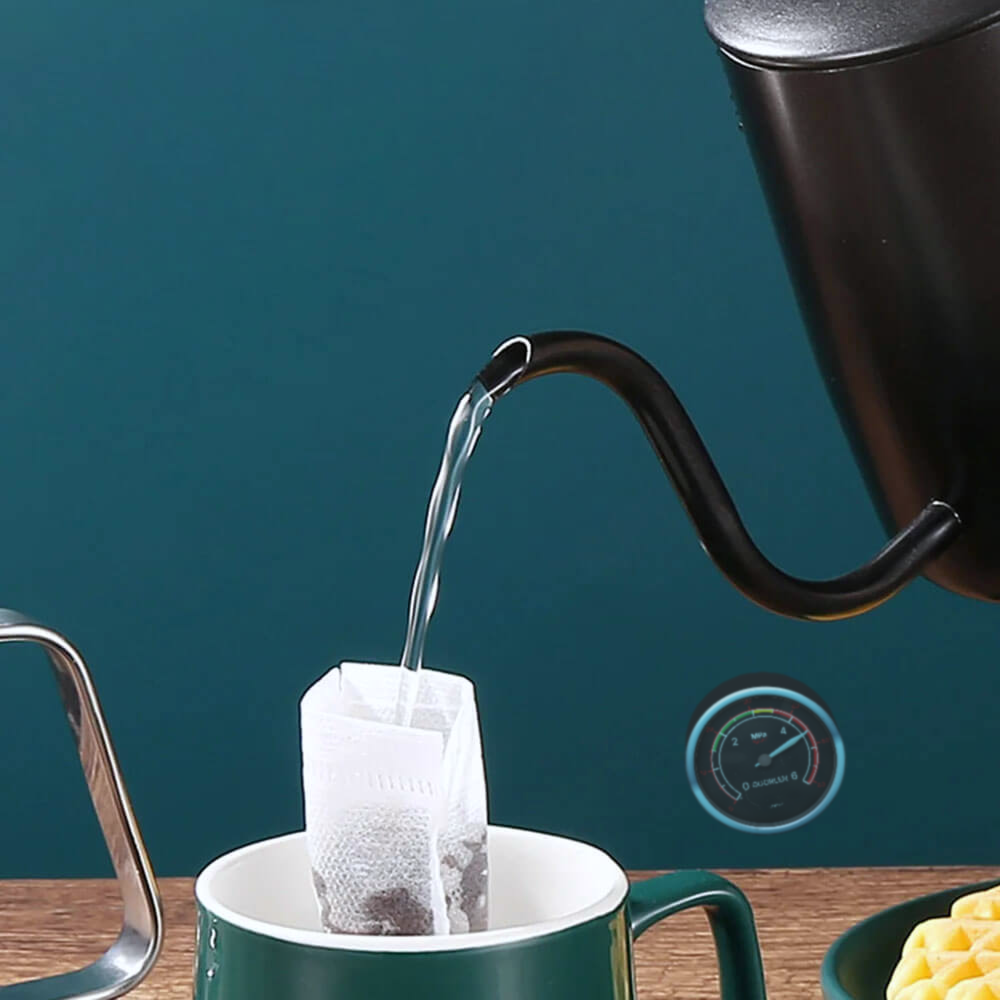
4.5 MPa
